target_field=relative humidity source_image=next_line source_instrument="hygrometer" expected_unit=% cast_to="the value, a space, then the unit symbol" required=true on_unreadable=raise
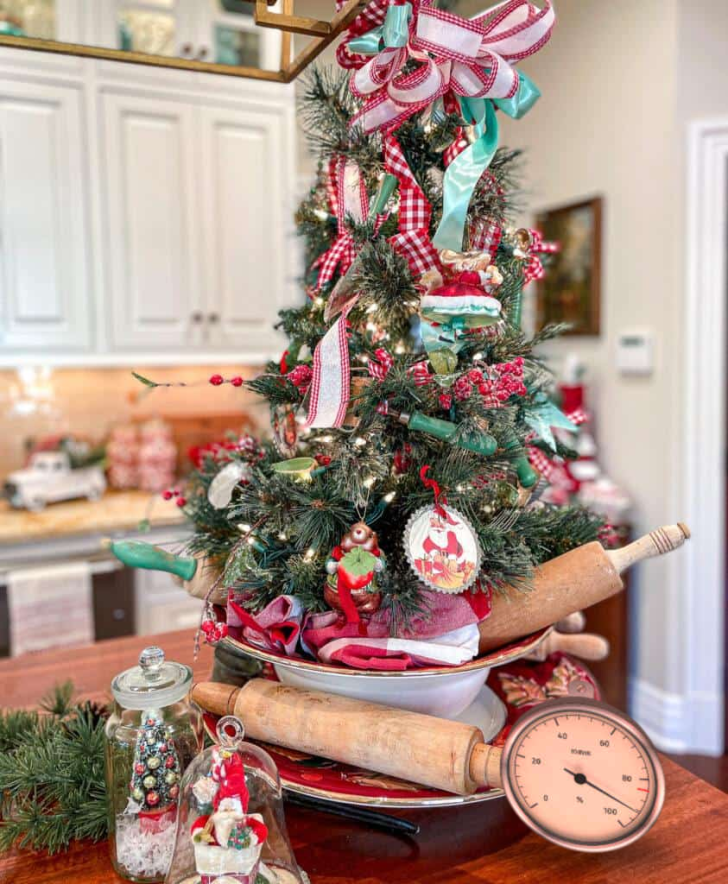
92 %
